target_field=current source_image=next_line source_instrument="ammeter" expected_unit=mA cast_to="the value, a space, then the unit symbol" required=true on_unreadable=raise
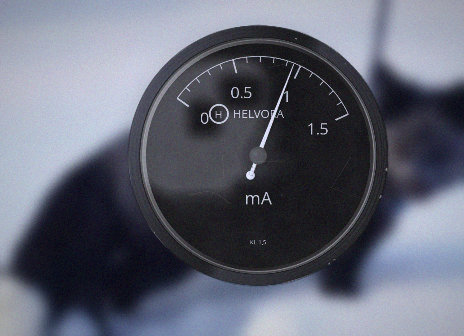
0.95 mA
